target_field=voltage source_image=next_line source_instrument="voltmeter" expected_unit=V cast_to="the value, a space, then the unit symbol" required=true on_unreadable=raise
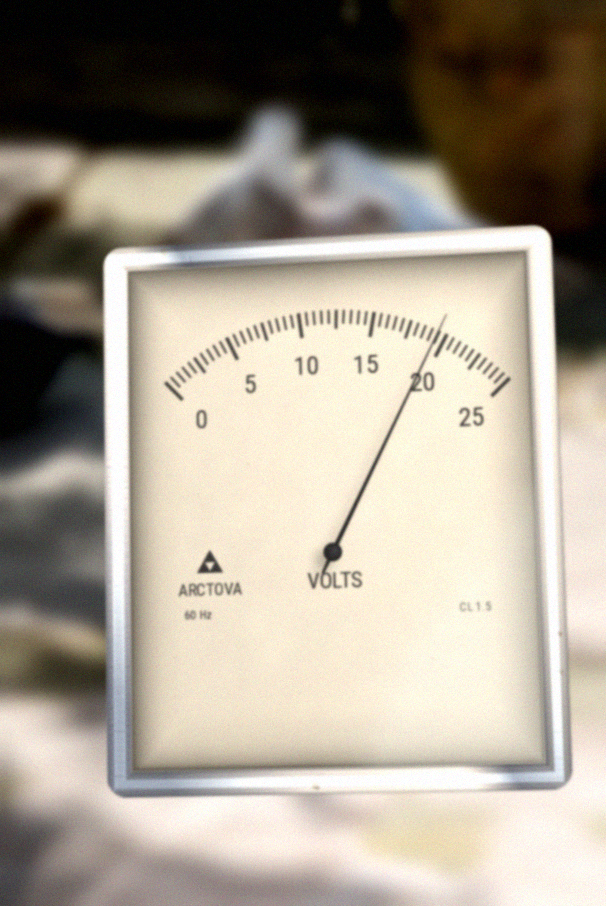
19.5 V
